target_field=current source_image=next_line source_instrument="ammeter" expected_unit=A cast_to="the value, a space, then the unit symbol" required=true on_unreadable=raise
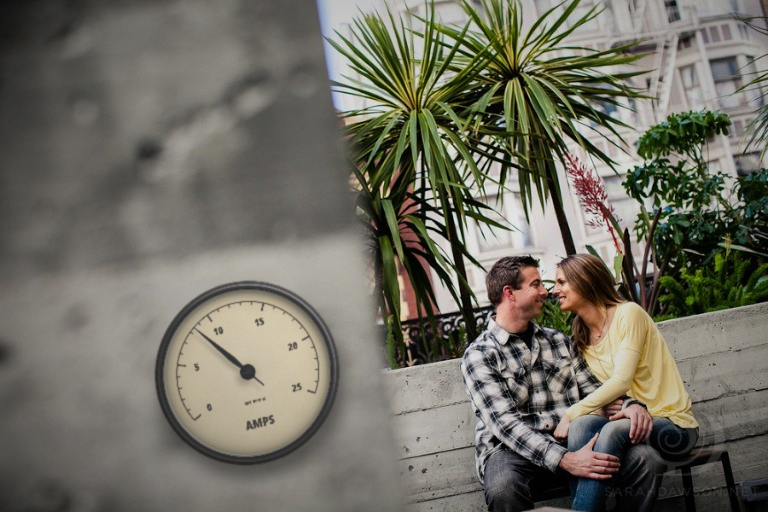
8.5 A
